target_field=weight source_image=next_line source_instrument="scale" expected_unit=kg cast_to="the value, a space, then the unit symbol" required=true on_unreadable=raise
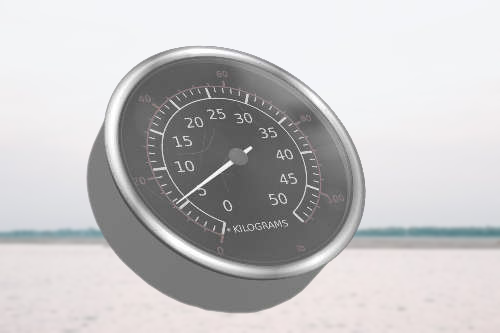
5.5 kg
